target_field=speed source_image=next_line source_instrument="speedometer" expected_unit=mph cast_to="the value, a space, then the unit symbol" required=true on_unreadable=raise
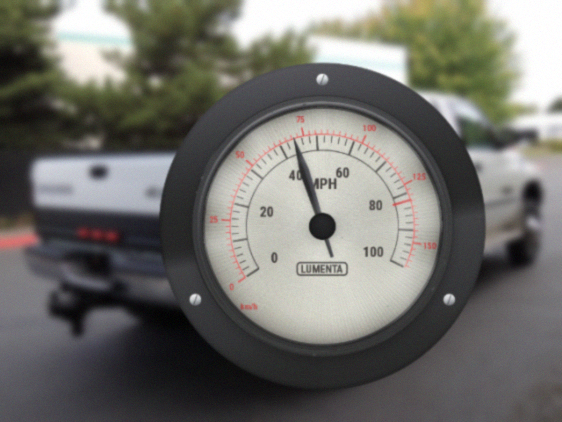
44 mph
